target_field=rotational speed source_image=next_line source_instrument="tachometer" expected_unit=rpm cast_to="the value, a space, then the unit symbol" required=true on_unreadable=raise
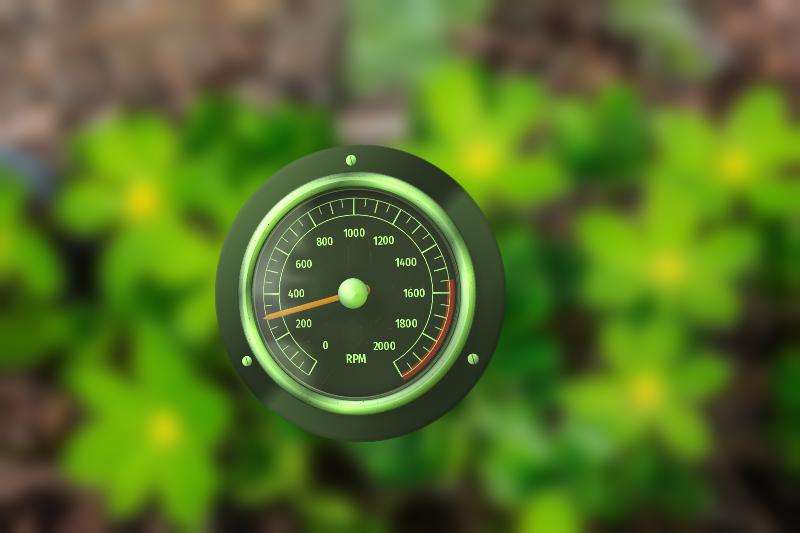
300 rpm
